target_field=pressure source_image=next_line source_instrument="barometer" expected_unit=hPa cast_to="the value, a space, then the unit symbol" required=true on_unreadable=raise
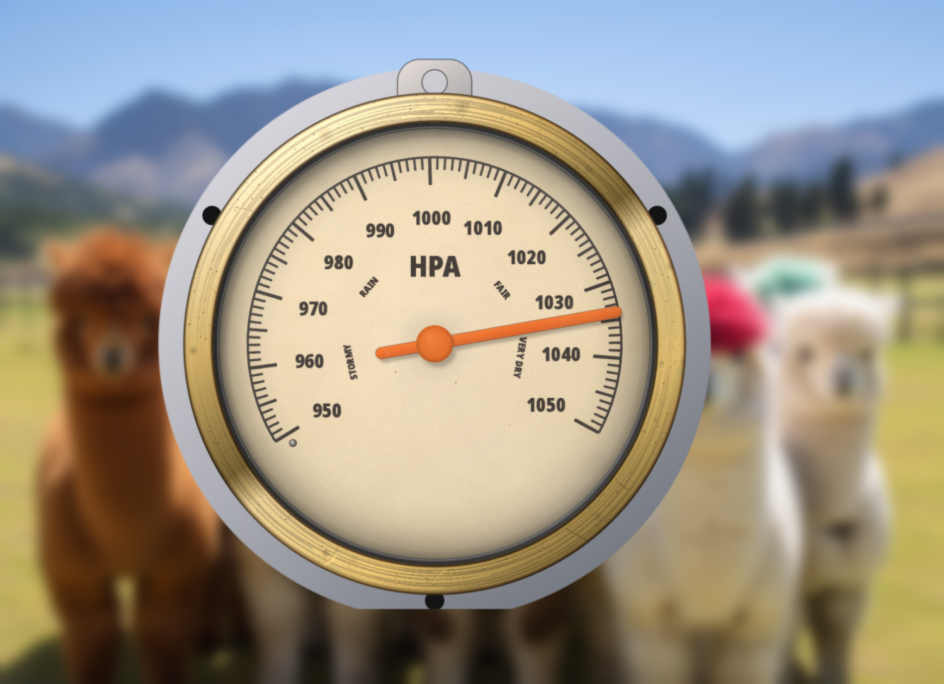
1034 hPa
